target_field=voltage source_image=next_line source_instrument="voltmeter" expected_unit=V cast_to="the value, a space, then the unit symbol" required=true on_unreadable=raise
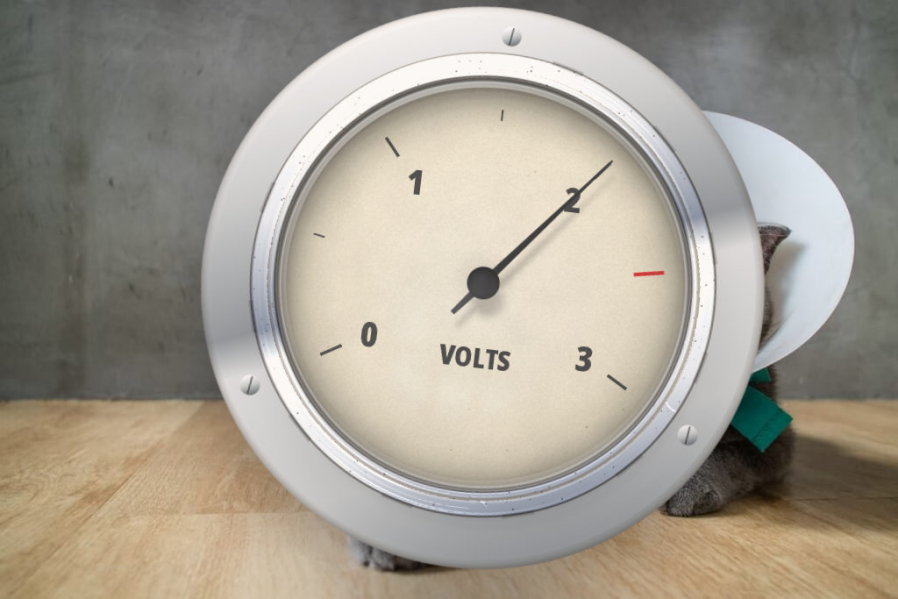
2 V
